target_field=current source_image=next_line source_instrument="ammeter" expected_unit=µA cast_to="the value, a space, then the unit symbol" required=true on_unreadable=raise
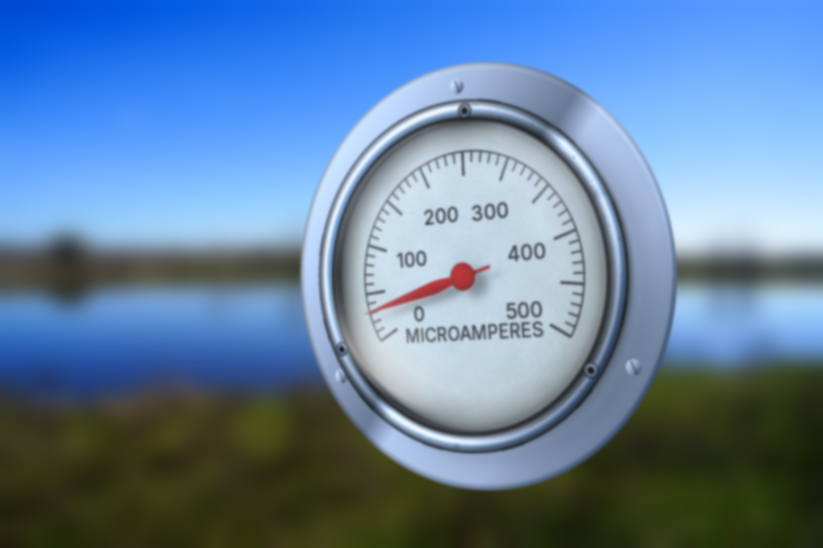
30 µA
